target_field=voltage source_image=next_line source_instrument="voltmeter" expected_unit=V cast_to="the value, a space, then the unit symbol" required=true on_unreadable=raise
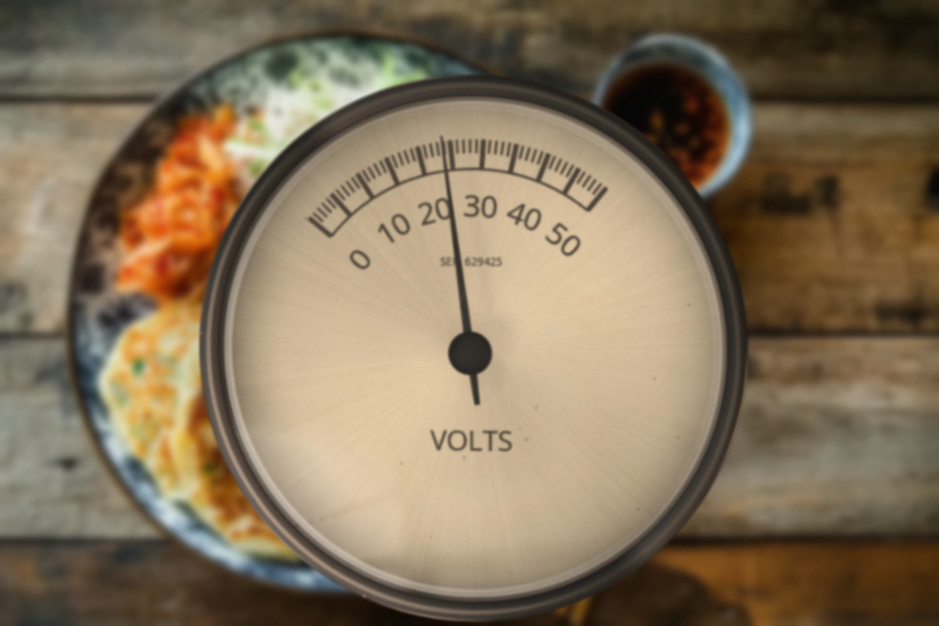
24 V
